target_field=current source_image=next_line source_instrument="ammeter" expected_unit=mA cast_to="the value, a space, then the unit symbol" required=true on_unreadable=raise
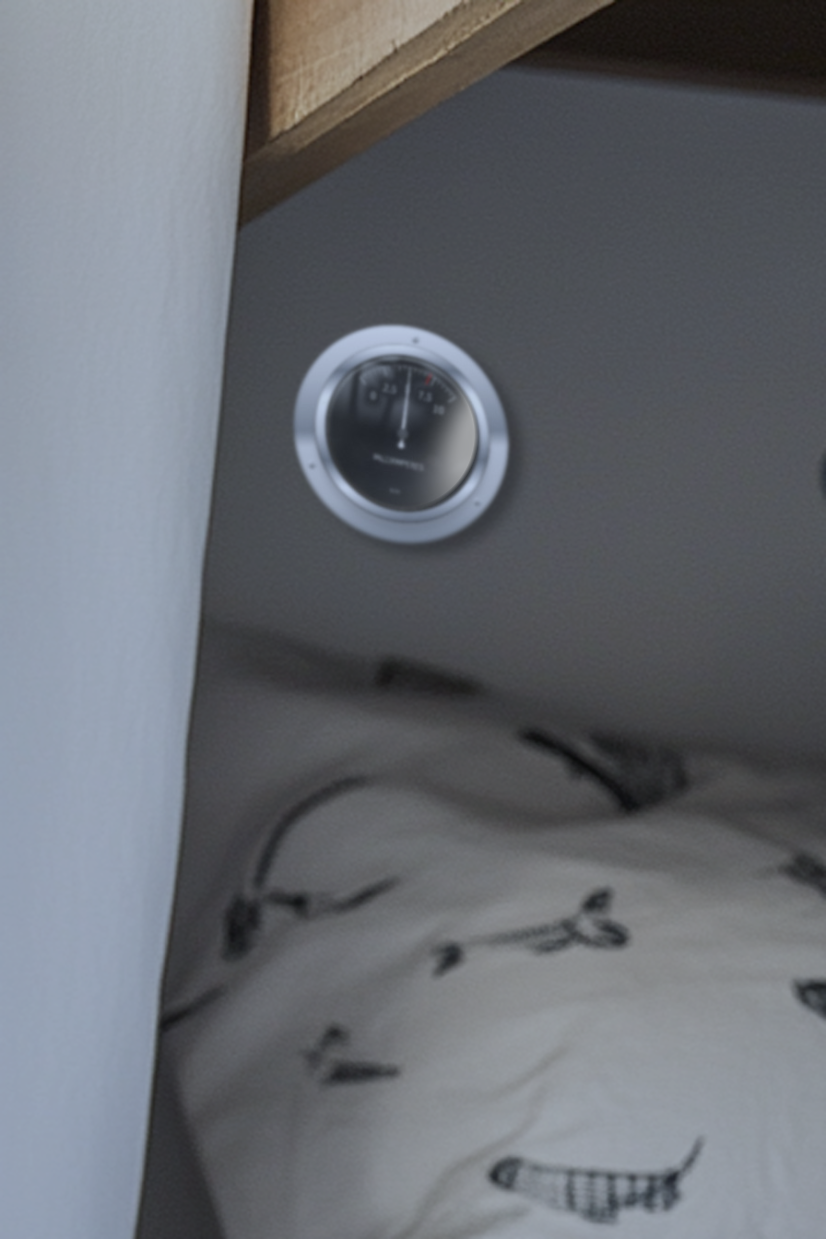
5 mA
